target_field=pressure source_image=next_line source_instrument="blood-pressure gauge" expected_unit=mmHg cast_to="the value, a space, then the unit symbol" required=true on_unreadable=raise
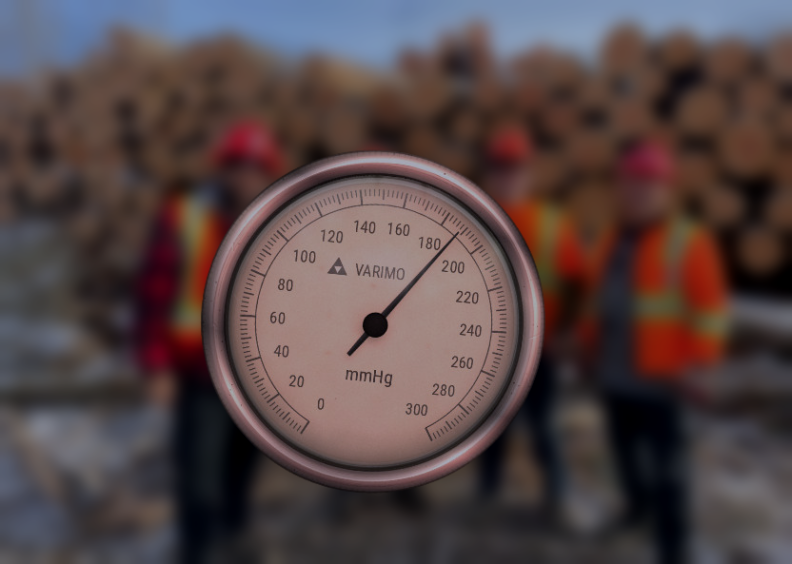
188 mmHg
